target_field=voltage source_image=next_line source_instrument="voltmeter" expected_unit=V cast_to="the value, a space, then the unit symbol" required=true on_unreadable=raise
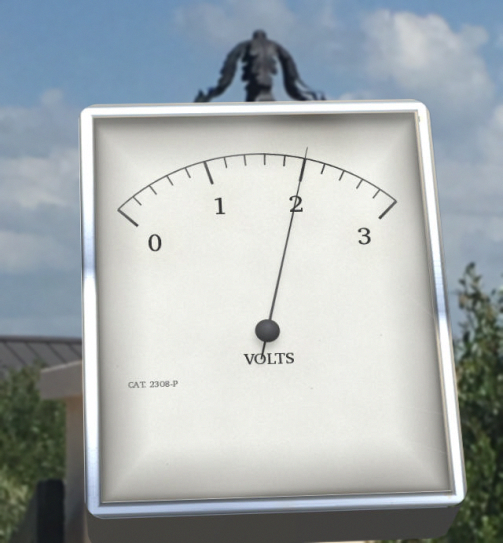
2 V
